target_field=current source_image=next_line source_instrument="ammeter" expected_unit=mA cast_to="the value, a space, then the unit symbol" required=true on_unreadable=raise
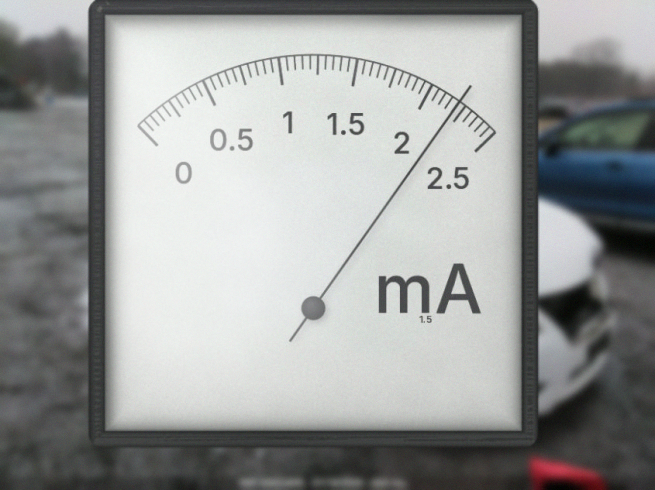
2.2 mA
